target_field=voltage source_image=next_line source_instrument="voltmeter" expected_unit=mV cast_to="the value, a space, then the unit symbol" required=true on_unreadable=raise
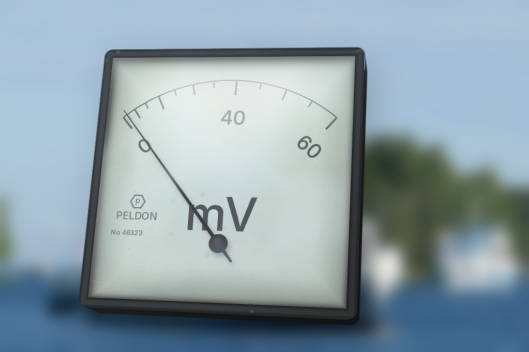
5 mV
